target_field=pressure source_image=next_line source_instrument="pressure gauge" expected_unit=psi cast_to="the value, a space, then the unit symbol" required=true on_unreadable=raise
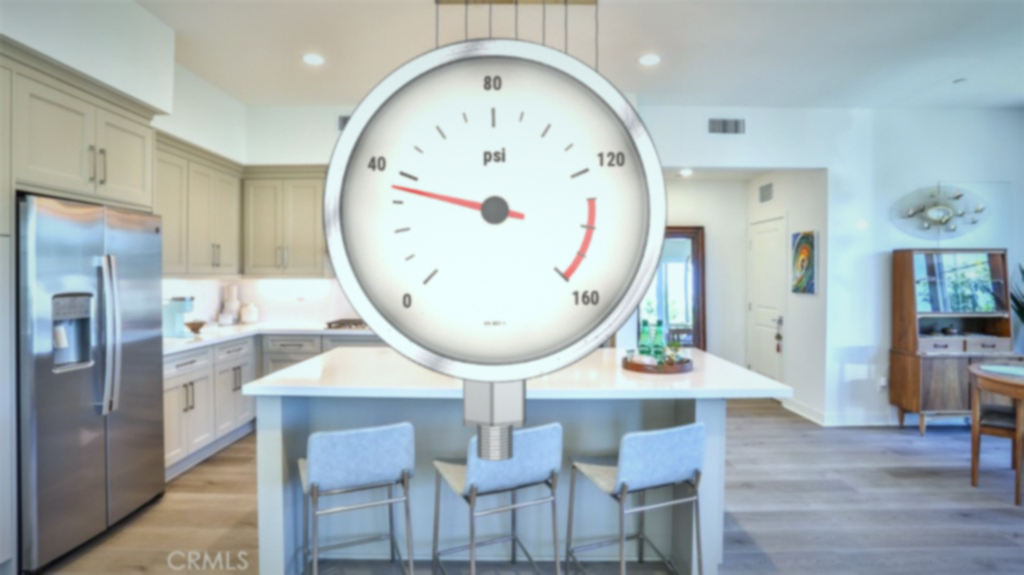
35 psi
